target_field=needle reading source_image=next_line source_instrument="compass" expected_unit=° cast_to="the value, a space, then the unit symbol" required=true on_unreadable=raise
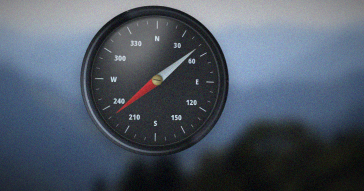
230 °
